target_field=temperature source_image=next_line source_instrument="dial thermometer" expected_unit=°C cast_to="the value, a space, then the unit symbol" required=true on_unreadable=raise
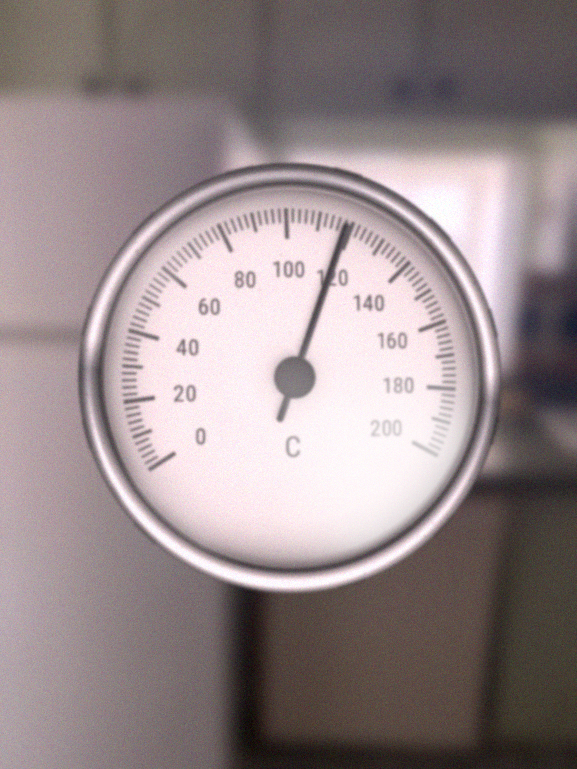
118 °C
